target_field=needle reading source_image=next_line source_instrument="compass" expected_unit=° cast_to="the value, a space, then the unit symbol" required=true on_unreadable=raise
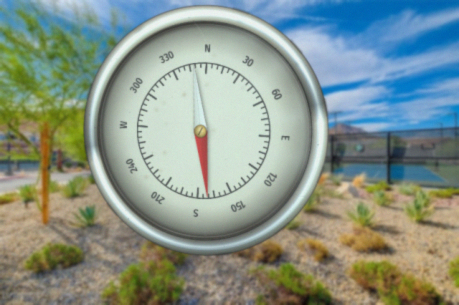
170 °
